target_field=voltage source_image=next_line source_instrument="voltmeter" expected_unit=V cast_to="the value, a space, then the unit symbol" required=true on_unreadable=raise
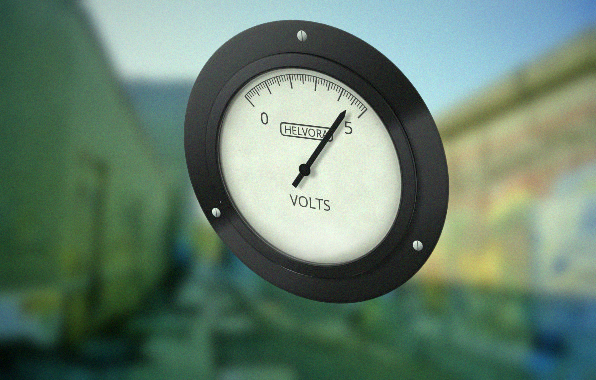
4.5 V
